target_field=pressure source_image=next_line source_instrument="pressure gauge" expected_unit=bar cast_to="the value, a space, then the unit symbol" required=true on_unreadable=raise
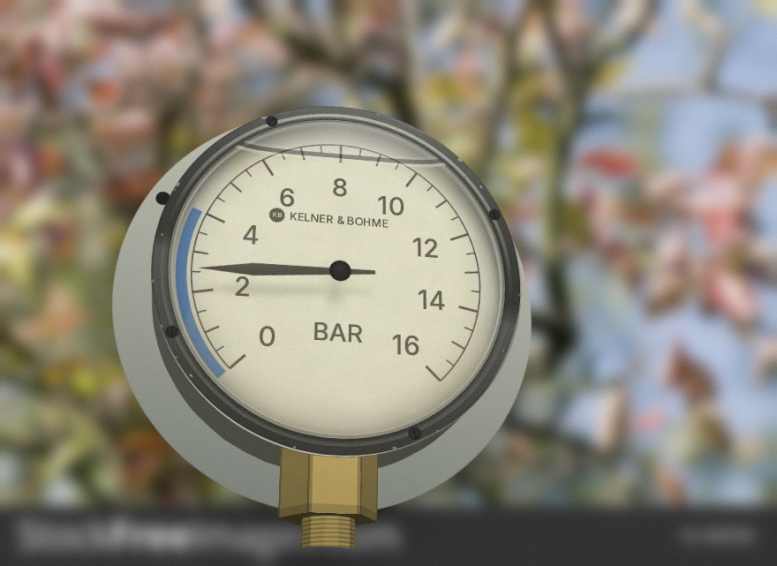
2.5 bar
